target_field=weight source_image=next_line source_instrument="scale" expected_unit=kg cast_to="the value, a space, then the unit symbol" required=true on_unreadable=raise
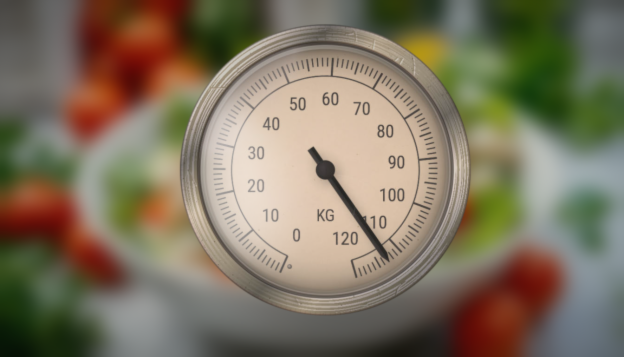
113 kg
